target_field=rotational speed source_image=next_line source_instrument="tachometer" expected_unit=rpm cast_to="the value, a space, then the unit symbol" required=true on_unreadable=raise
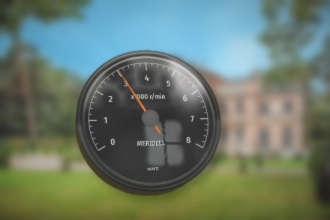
3000 rpm
